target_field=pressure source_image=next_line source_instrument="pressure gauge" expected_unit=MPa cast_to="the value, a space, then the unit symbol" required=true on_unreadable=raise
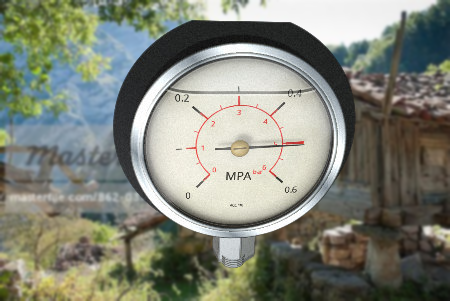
0.5 MPa
